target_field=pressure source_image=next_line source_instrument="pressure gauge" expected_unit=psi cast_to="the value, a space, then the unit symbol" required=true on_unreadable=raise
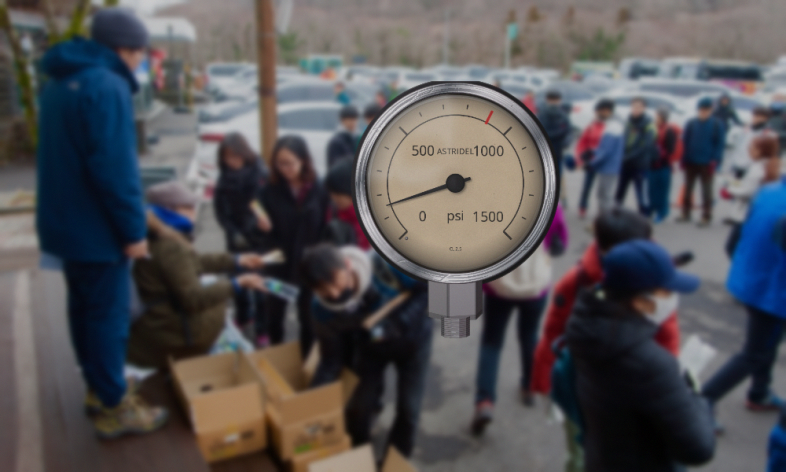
150 psi
